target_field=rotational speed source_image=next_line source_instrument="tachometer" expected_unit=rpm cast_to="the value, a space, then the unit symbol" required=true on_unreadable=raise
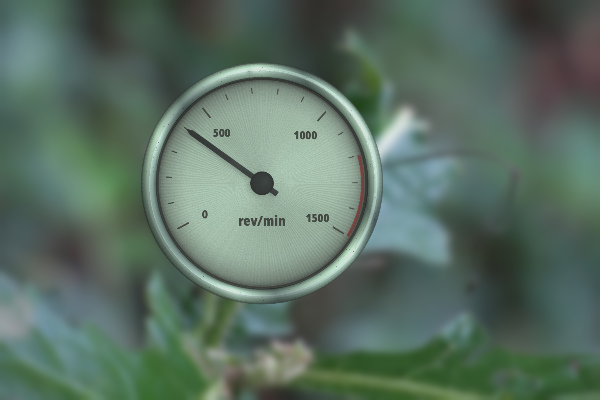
400 rpm
